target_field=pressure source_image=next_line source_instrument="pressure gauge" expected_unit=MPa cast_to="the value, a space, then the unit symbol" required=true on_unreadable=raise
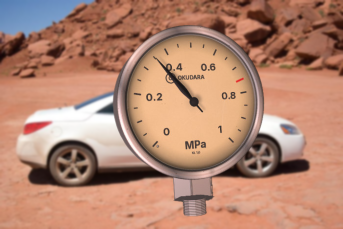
0.35 MPa
